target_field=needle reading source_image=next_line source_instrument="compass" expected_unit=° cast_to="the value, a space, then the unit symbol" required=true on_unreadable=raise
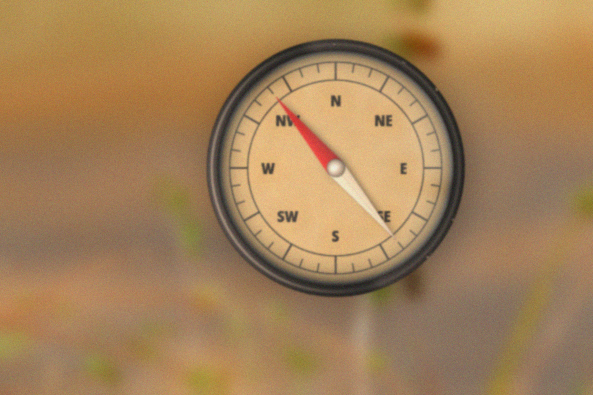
320 °
